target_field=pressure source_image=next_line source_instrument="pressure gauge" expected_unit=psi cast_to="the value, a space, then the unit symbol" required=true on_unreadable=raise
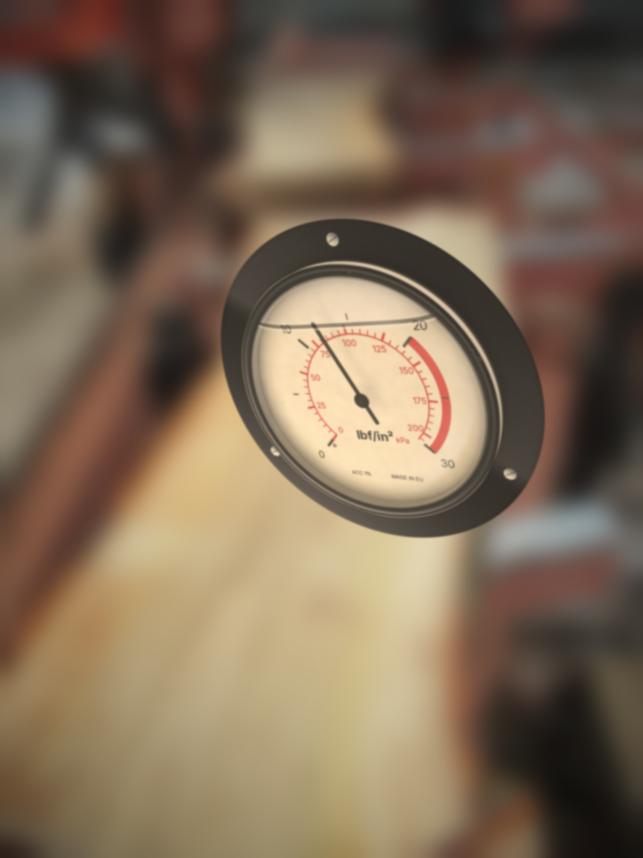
12.5 psi
